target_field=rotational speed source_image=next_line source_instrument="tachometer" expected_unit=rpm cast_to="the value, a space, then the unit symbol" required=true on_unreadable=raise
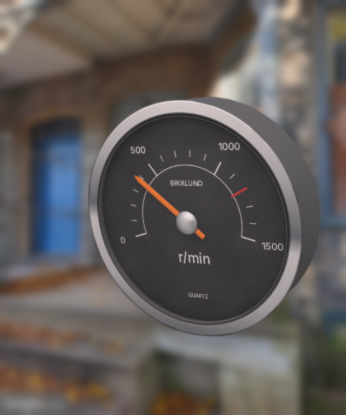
400 rpm
